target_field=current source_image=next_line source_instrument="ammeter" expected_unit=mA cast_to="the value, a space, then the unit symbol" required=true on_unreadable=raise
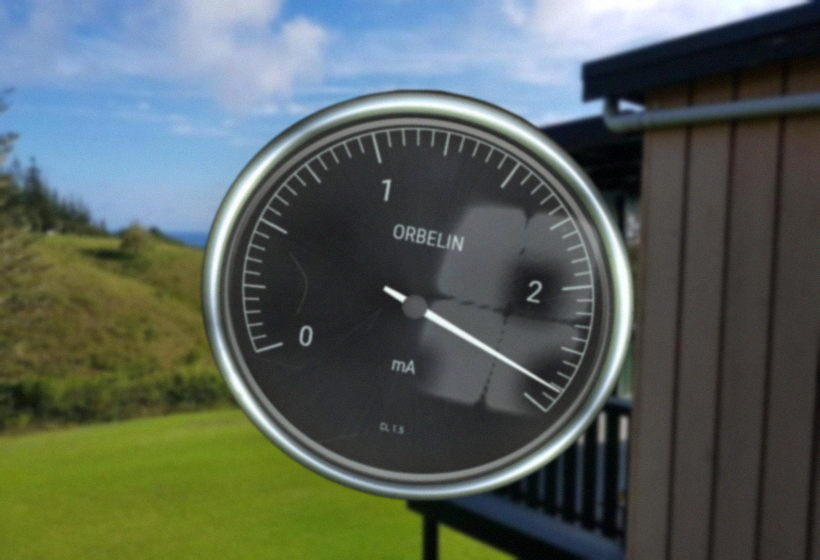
2.4 mA
